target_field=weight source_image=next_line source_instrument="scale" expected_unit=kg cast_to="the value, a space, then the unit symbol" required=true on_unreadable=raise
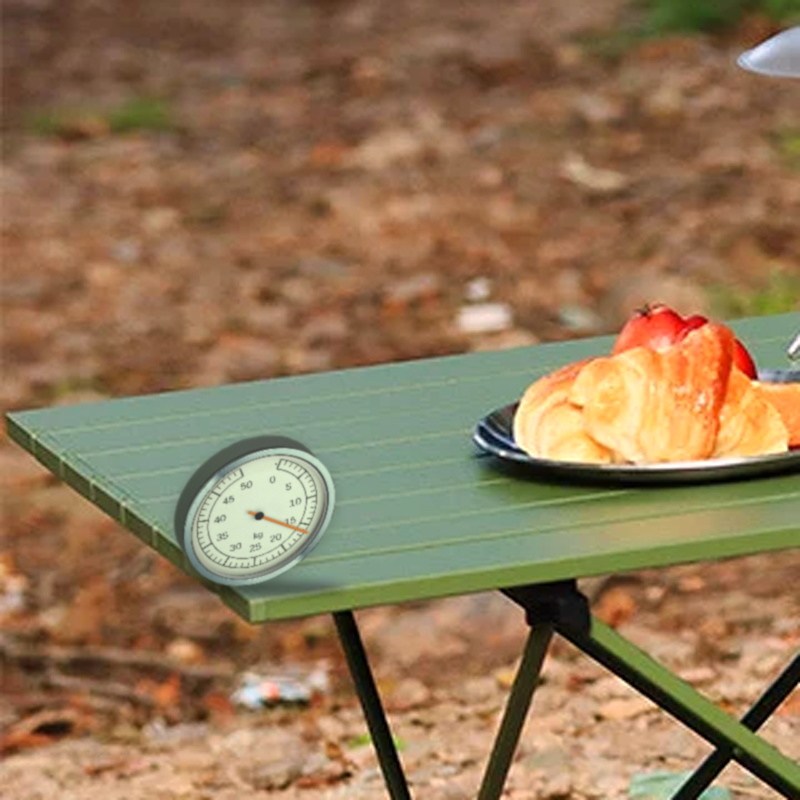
16 kg
